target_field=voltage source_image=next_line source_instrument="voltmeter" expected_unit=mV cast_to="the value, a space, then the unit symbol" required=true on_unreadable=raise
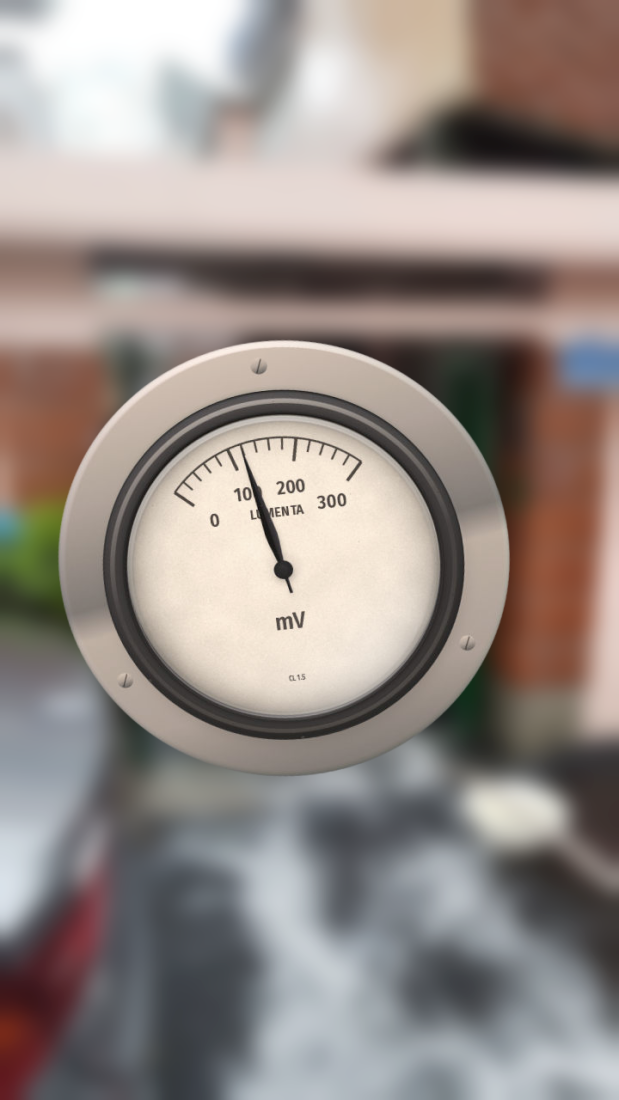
120 mV
